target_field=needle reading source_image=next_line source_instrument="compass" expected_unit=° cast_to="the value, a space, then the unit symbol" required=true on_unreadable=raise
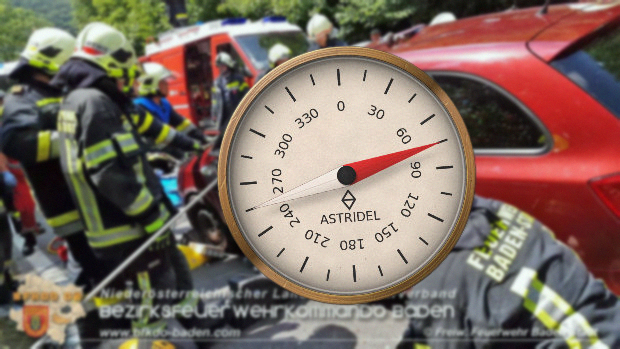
75 °
